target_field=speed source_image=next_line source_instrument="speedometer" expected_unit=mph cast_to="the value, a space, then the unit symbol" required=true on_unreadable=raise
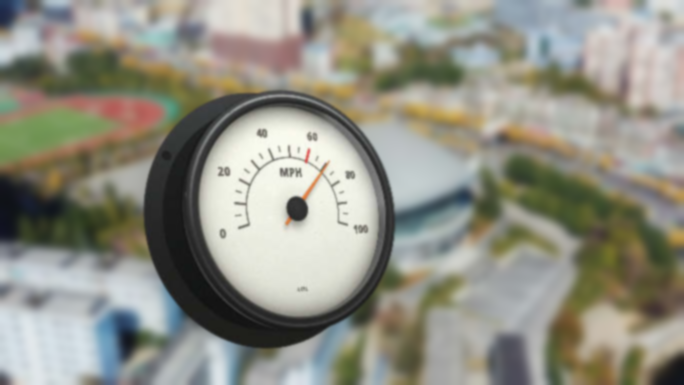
70 mph
